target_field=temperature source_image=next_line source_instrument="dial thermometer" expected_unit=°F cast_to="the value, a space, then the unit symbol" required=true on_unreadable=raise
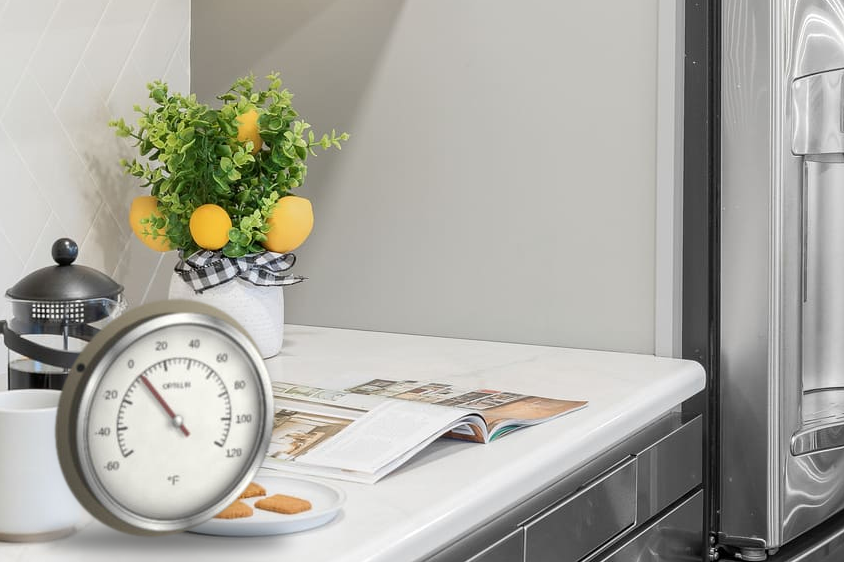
0 °F
